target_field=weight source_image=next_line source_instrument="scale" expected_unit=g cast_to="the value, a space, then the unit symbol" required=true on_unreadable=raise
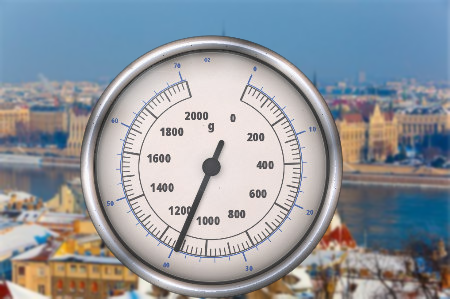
1120 g
